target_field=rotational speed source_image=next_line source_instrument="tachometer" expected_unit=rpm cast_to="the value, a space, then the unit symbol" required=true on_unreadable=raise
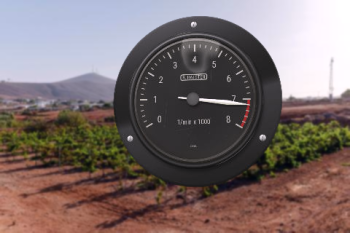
7200 rpm
